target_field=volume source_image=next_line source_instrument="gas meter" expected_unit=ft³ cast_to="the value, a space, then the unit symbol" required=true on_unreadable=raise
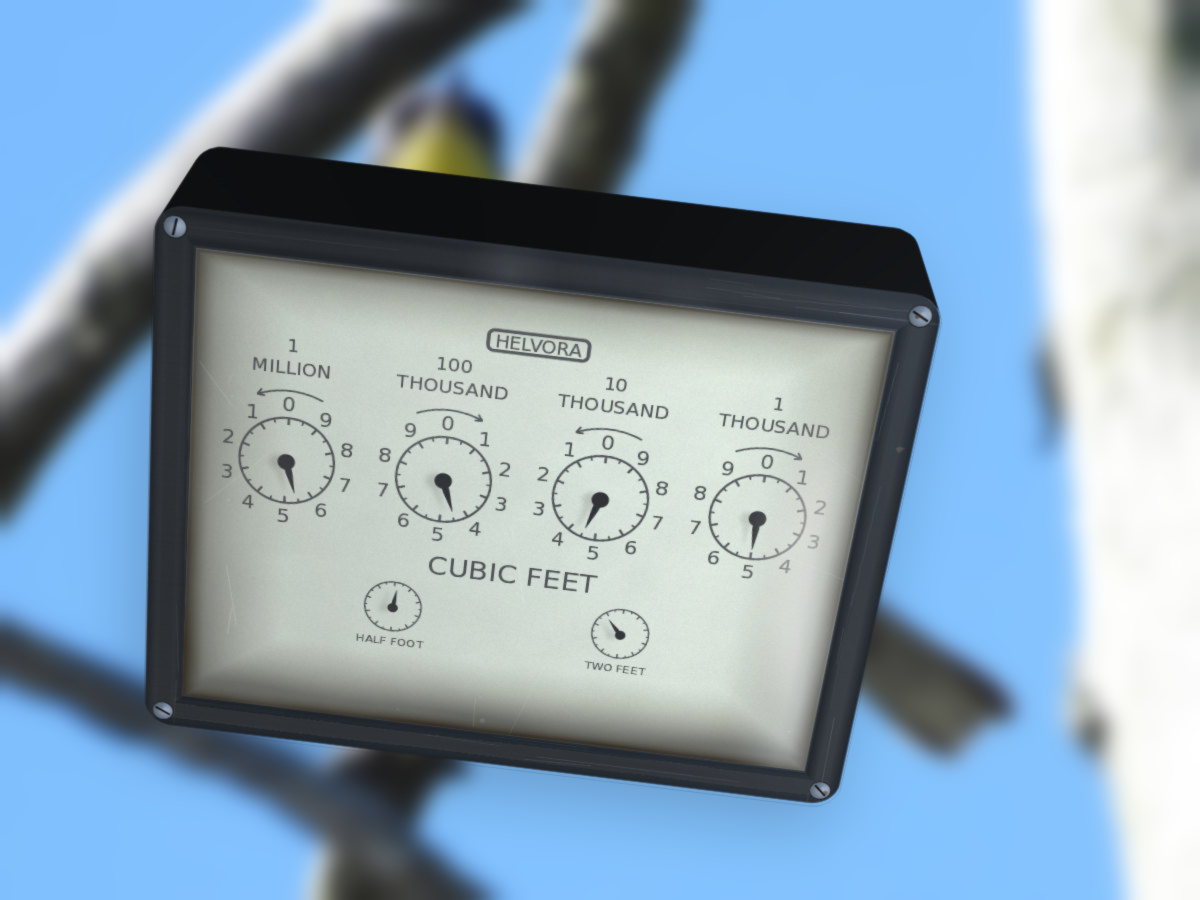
544500 ft³
